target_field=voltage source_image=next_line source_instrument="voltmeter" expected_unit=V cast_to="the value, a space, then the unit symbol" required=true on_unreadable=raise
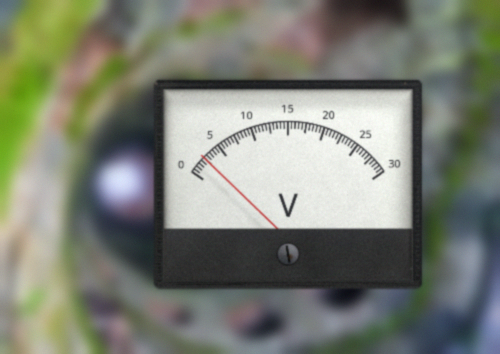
2.5 V
